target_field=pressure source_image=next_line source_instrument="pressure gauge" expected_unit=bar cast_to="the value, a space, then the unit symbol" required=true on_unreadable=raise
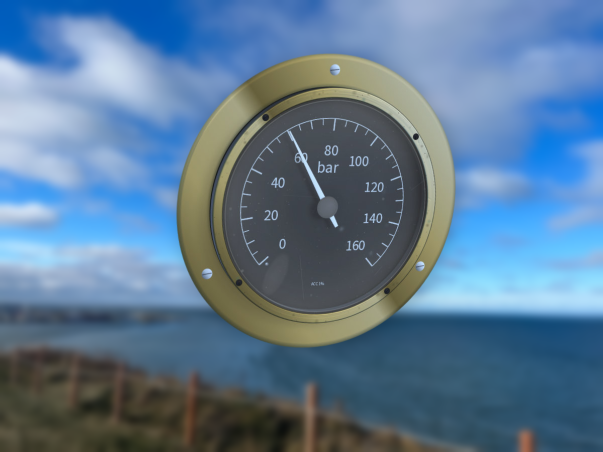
60 bar
